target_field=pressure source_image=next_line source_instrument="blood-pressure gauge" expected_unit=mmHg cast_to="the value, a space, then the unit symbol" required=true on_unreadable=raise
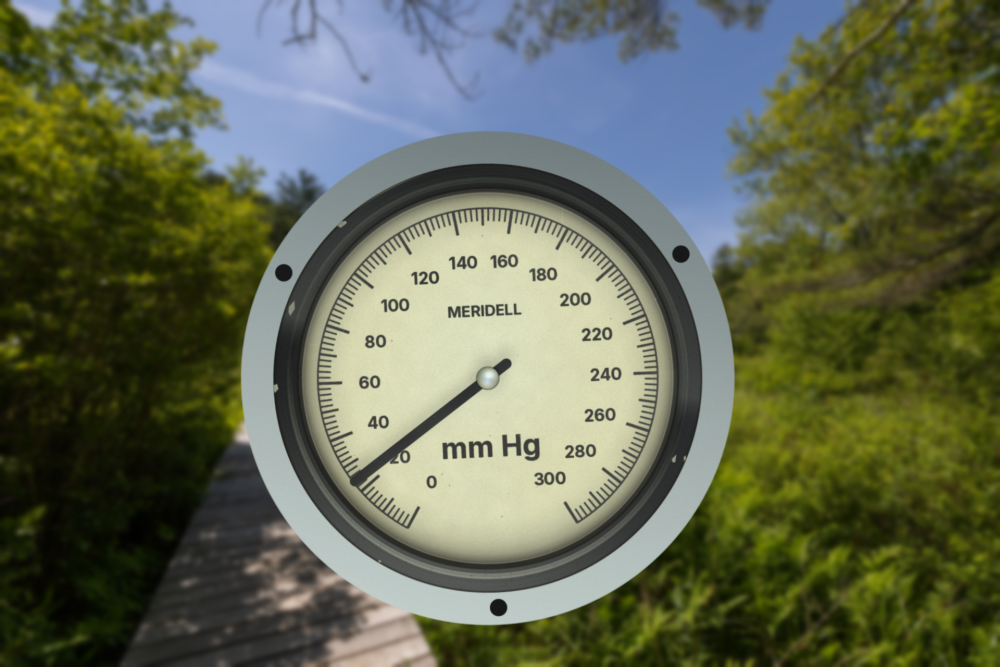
24 mmHg
